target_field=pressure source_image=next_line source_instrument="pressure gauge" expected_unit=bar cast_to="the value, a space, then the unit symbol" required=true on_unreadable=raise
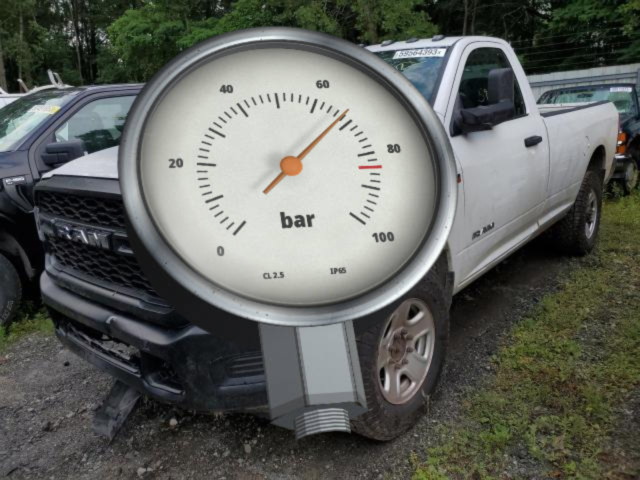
68 bar
